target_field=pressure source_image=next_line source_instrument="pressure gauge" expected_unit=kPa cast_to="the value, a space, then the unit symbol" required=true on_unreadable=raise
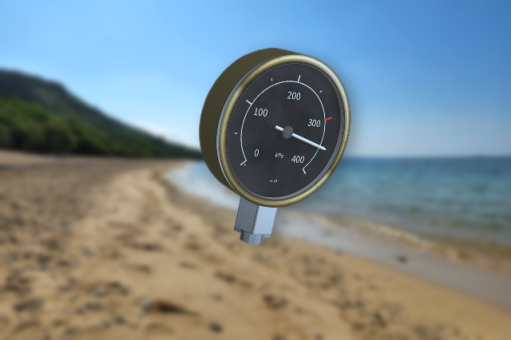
350 kPa
